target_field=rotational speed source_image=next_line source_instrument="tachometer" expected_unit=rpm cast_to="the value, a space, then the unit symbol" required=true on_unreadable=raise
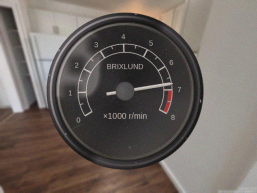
6750 rpm
